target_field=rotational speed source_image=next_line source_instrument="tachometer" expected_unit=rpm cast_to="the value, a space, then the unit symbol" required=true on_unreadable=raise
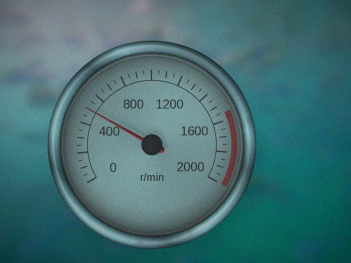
500 rpm
